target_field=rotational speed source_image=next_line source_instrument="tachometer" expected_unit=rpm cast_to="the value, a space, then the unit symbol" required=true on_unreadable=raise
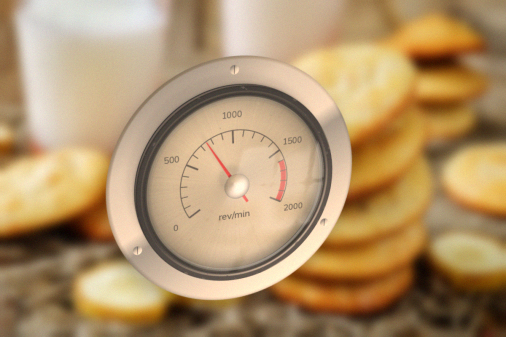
750 rpm
